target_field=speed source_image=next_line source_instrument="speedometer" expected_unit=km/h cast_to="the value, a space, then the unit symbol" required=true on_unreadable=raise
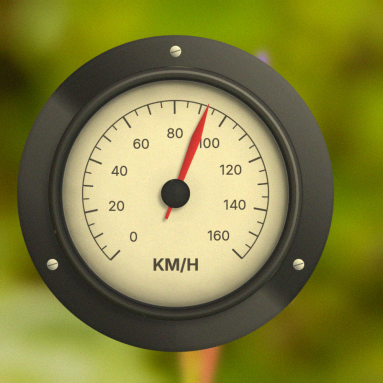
92.5 km/h
